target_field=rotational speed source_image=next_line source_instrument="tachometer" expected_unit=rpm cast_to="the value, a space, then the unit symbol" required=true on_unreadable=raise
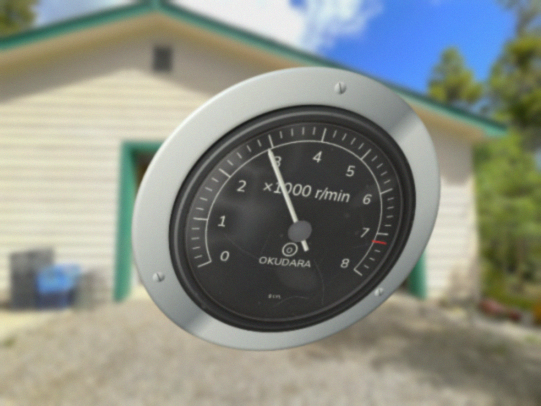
2900 rpm
